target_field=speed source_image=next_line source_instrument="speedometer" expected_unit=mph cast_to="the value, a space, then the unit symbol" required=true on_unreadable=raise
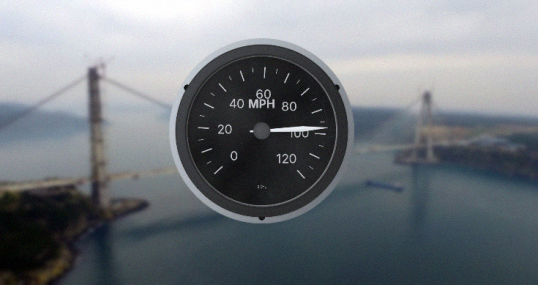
97.5 mph
